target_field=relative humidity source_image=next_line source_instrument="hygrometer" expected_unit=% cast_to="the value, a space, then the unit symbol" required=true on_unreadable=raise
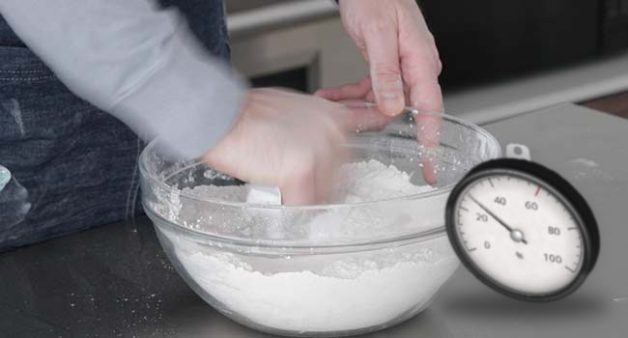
28 %
